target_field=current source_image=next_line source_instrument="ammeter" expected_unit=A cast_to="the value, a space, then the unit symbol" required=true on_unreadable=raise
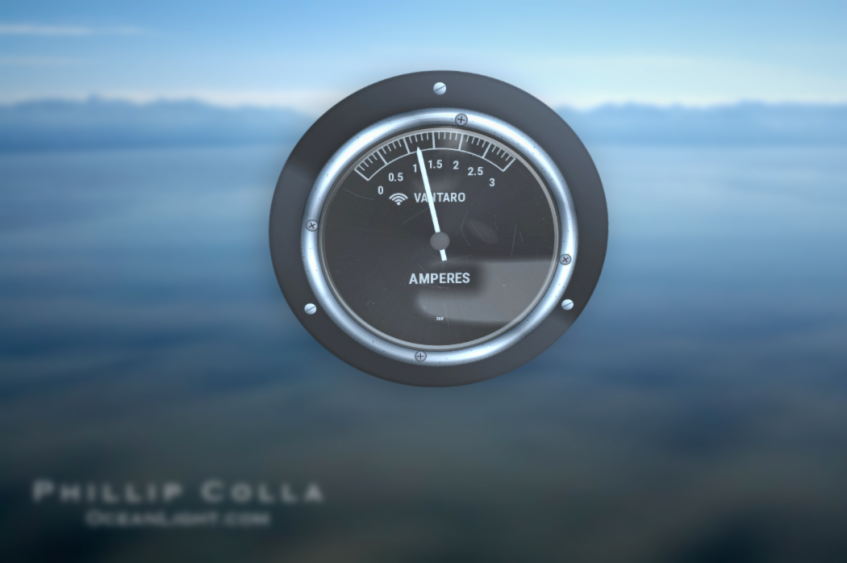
1.2 A
